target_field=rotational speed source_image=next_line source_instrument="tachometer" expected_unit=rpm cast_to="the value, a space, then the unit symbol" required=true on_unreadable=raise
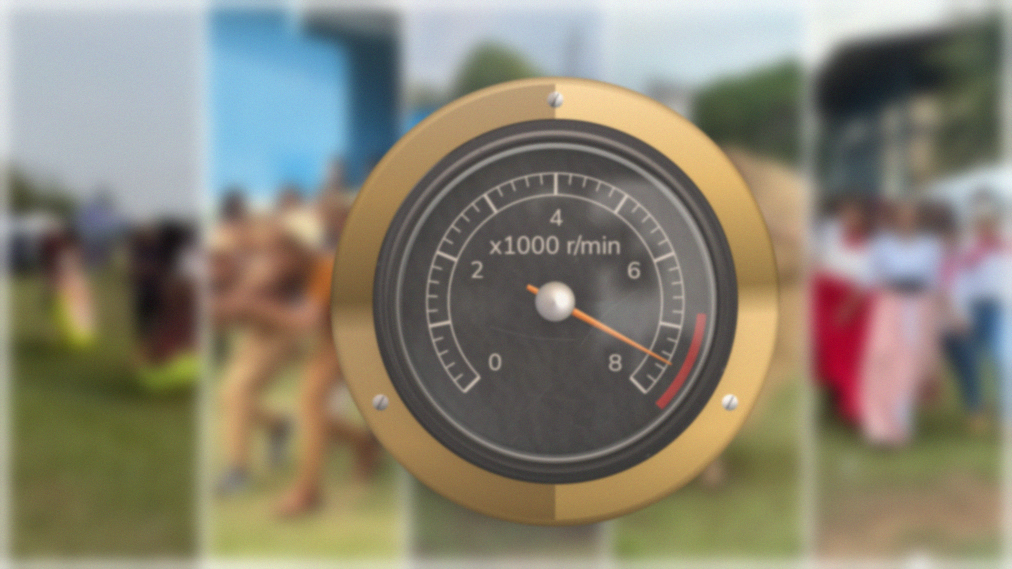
7500 rpm
